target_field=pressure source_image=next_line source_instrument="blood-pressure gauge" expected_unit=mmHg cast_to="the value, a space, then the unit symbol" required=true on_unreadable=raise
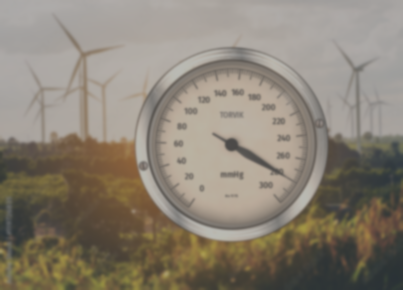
280 mmHg
